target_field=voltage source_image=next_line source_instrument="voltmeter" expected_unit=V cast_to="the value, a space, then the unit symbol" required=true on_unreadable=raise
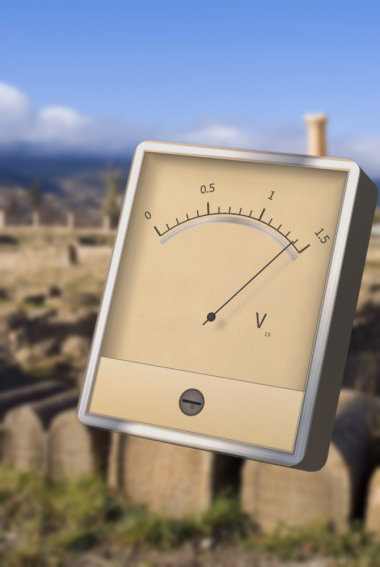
1.4 V
